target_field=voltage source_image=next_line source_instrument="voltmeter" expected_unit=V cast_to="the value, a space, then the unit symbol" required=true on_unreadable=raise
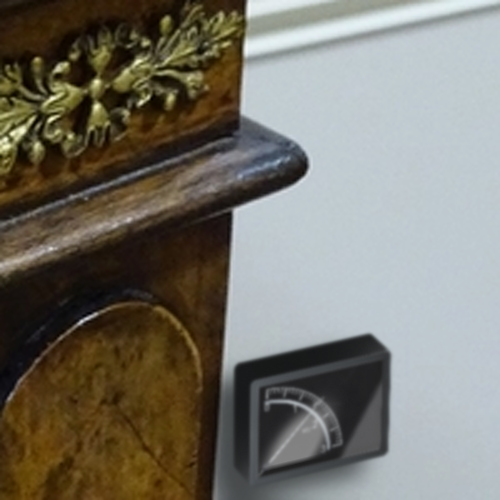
1.5 V
